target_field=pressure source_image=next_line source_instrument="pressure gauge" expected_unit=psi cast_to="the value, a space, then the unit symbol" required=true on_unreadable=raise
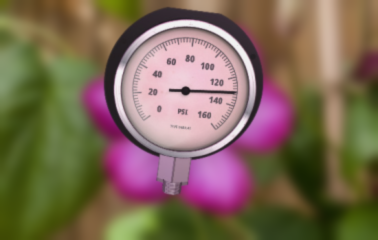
130 psi
